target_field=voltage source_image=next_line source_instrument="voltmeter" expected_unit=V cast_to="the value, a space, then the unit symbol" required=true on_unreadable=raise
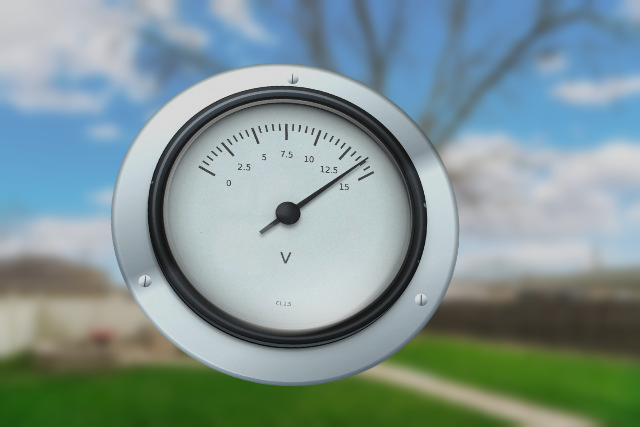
14 V
